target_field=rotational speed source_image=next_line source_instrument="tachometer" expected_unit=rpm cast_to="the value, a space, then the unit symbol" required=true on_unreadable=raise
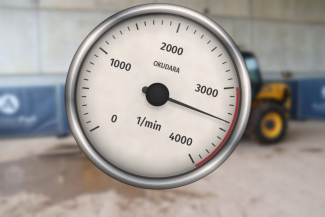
3400 rpm
